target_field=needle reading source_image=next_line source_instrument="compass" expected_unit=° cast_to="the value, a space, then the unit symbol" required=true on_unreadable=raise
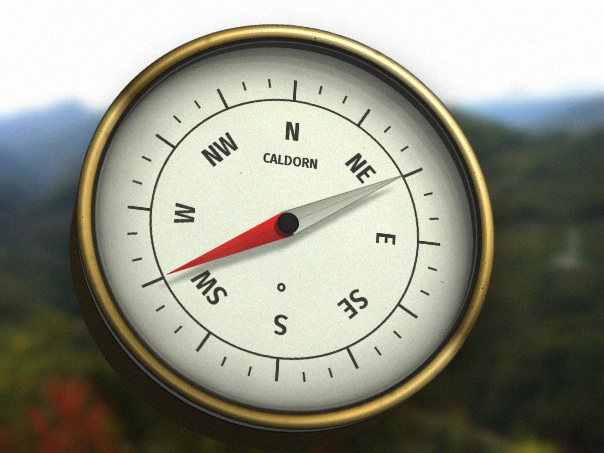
240 °
